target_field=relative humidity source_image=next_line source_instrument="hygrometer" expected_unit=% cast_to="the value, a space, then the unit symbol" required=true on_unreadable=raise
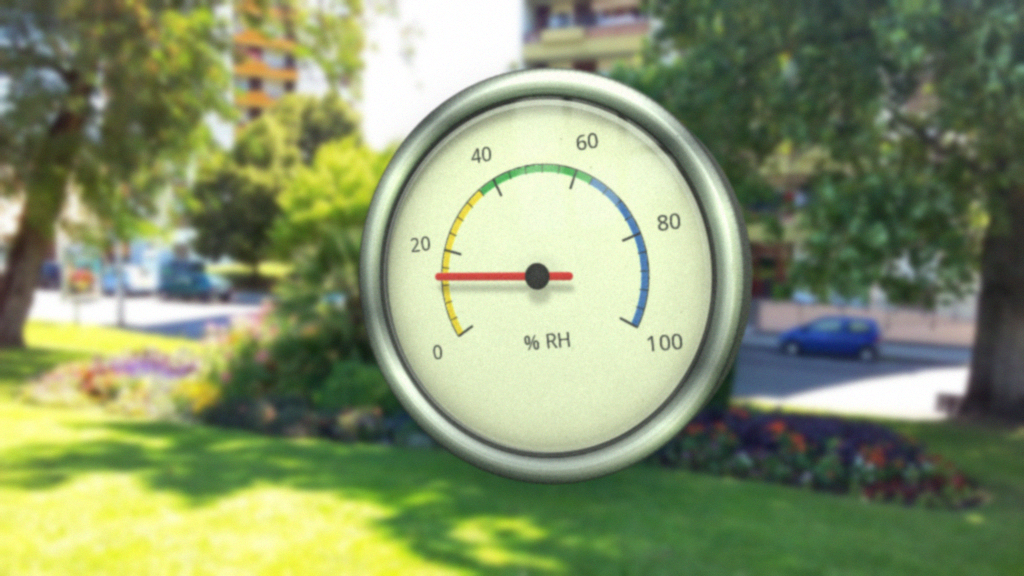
14 %
